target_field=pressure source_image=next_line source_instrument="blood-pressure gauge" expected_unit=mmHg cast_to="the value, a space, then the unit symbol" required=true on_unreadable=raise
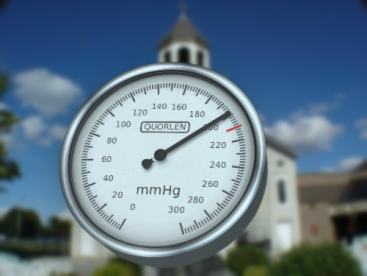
200 mmHg
